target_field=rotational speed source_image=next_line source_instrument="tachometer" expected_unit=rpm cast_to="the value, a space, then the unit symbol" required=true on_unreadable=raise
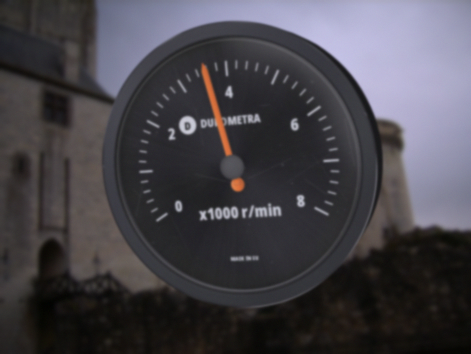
3600 rpm
